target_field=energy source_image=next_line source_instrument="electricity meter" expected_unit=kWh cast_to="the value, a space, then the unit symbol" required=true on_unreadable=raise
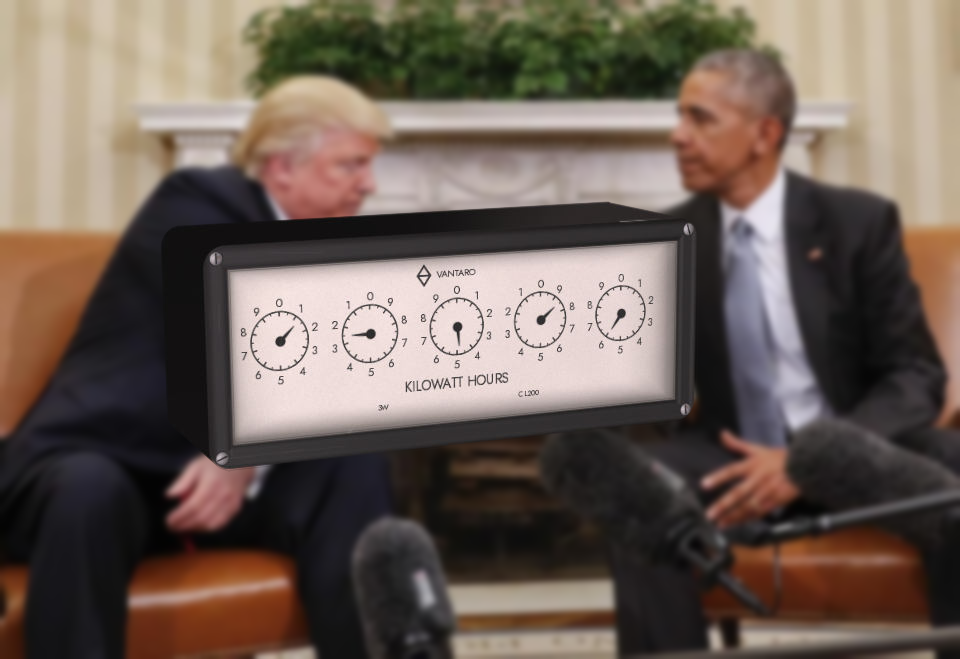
12486 kWh
